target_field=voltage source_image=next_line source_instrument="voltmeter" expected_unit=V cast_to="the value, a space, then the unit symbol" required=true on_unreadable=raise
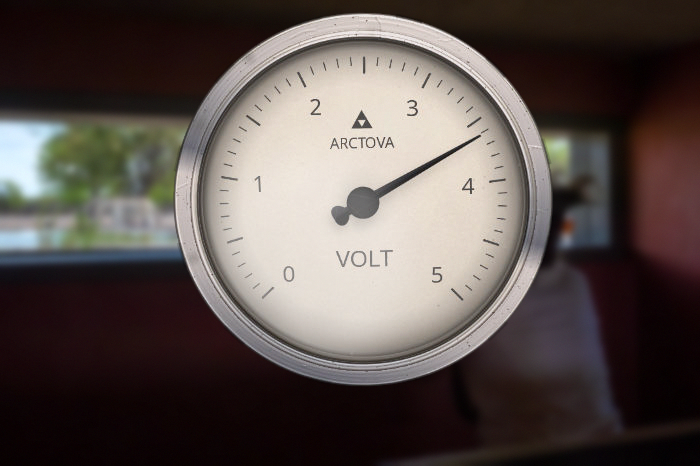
3.6 V
